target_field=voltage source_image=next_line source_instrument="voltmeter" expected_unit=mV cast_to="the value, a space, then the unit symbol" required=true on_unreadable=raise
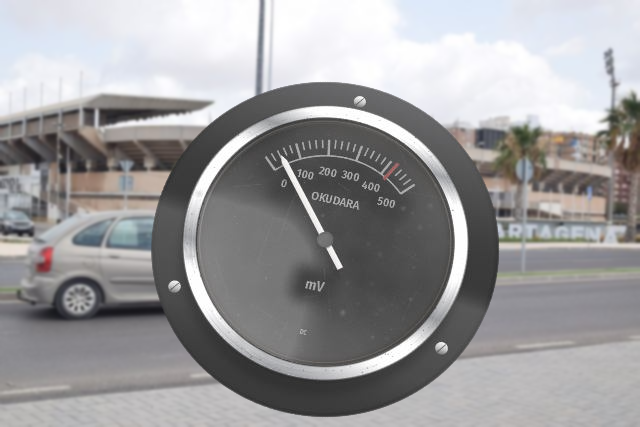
40 mV
